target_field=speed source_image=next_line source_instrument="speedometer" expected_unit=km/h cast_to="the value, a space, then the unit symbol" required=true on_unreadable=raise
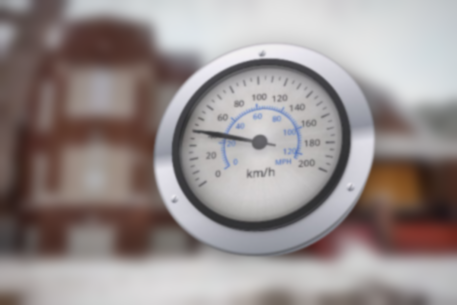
40 km/h
